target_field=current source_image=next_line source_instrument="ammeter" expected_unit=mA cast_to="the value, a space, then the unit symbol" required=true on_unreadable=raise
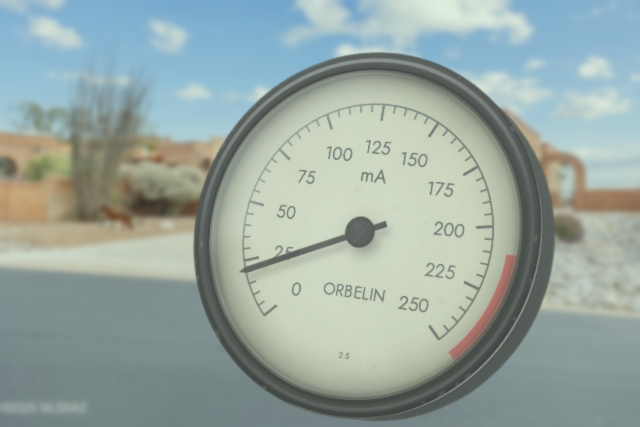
20 mA
